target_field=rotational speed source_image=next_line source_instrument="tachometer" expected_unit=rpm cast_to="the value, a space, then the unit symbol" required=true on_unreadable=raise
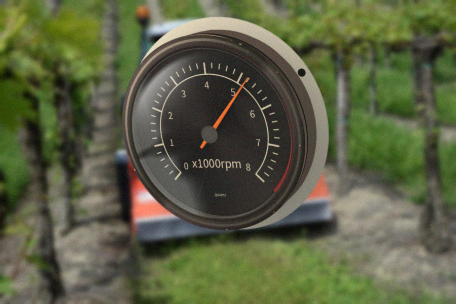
5200 rpm
